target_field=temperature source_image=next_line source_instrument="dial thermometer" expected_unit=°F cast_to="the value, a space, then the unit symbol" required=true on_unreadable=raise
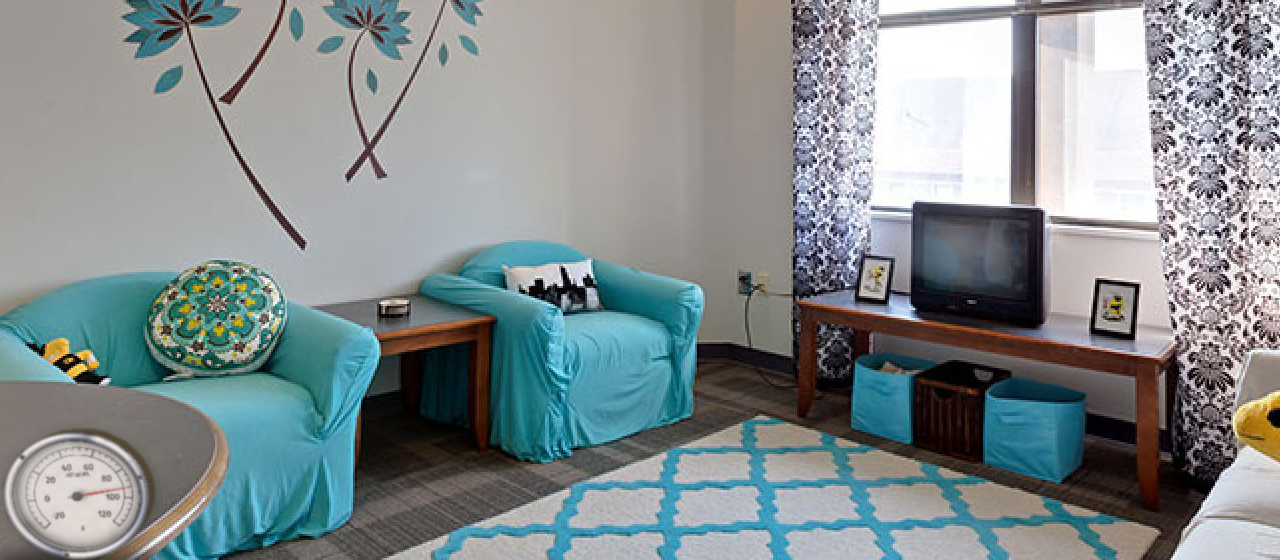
92 °F
